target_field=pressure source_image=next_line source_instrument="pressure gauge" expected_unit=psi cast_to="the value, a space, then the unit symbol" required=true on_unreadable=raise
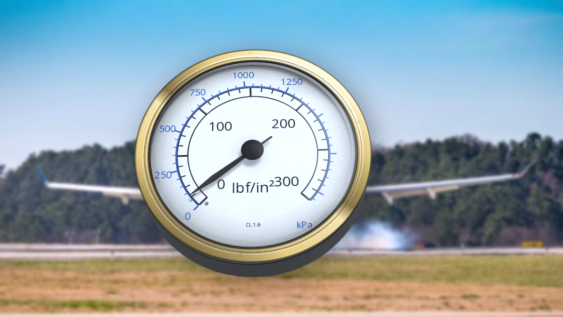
10 psi
